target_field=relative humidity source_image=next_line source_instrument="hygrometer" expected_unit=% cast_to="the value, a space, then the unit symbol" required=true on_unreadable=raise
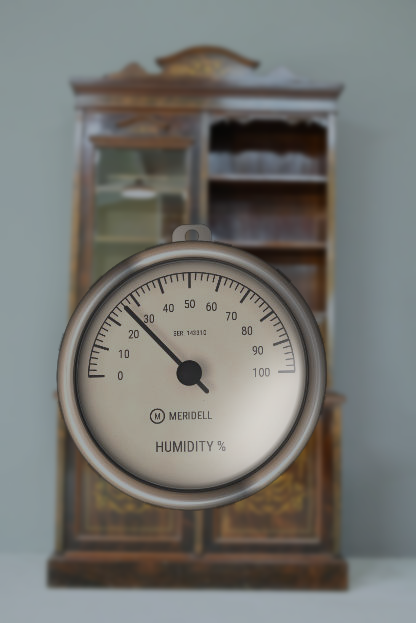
26 %
